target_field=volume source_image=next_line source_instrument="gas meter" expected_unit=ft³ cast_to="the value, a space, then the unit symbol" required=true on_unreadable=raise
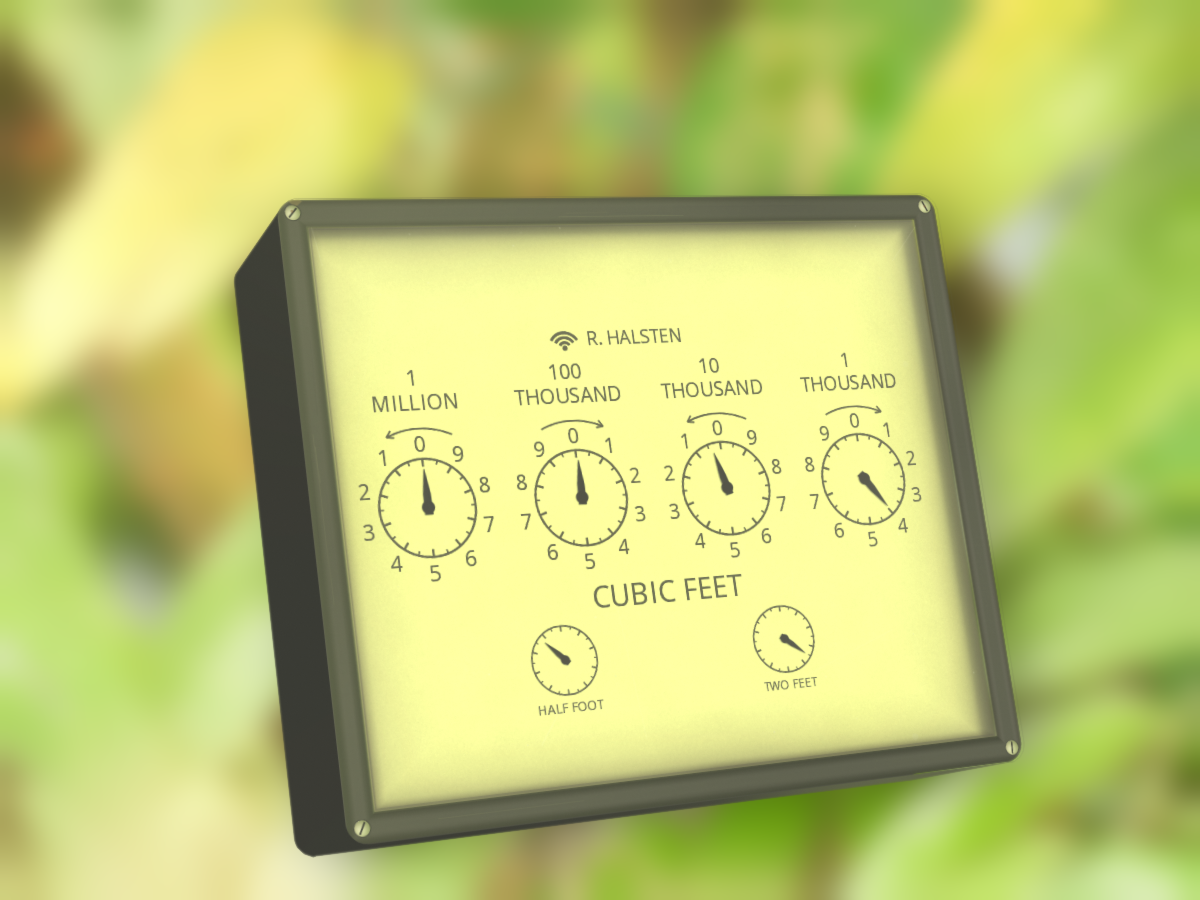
400 ft³
